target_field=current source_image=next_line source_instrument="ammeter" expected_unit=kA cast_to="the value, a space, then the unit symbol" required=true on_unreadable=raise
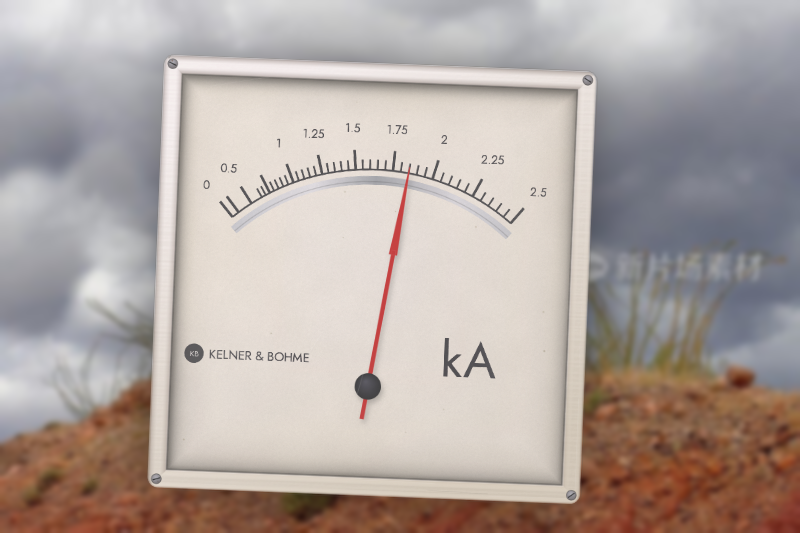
1.85 kA
